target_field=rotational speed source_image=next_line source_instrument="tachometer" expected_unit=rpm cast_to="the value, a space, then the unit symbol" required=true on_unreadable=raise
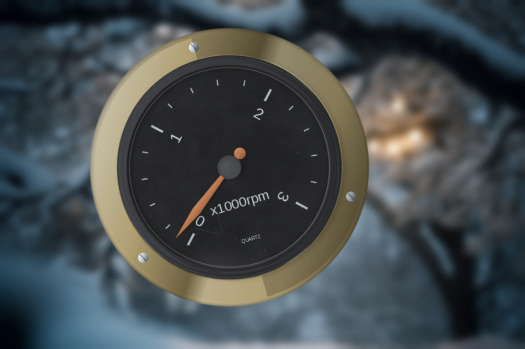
100 rpm
